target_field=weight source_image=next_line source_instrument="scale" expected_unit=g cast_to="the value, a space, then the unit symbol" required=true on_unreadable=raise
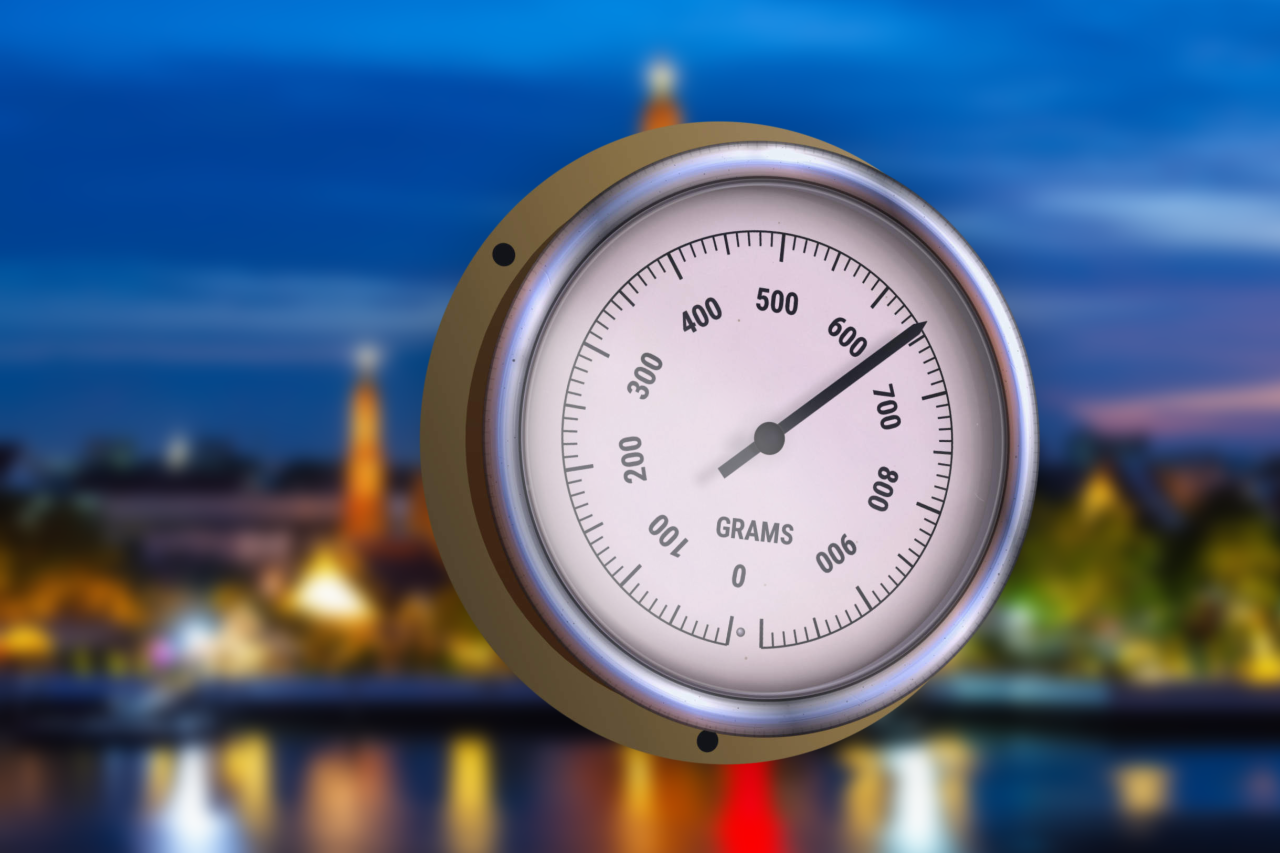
640 g
